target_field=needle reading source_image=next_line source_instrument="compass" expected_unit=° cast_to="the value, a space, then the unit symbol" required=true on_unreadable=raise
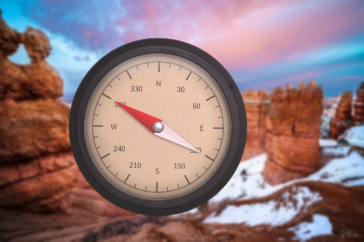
300 °
